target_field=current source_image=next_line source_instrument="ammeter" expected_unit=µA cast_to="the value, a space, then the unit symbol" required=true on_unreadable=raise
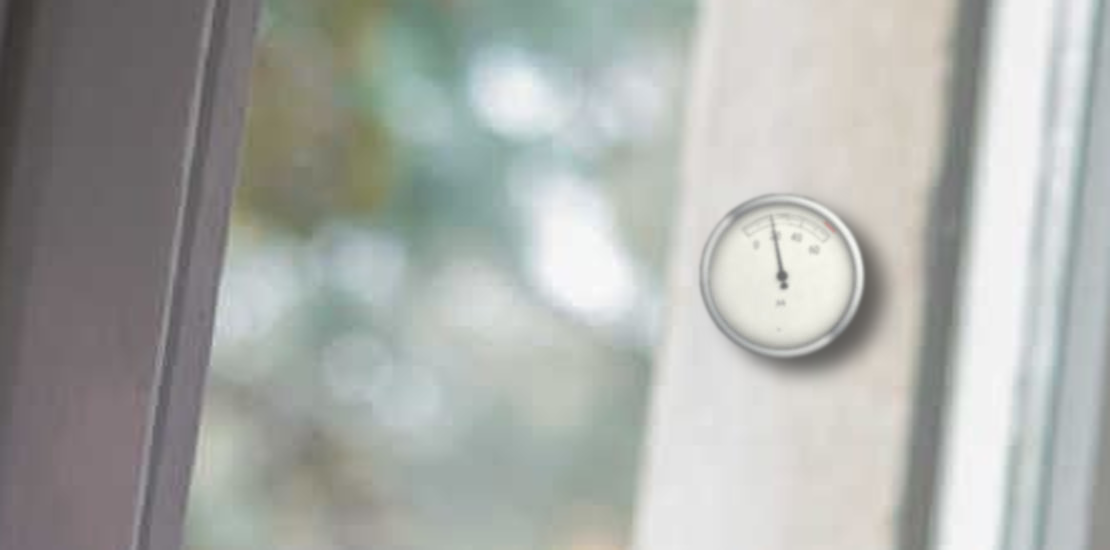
20 µA
